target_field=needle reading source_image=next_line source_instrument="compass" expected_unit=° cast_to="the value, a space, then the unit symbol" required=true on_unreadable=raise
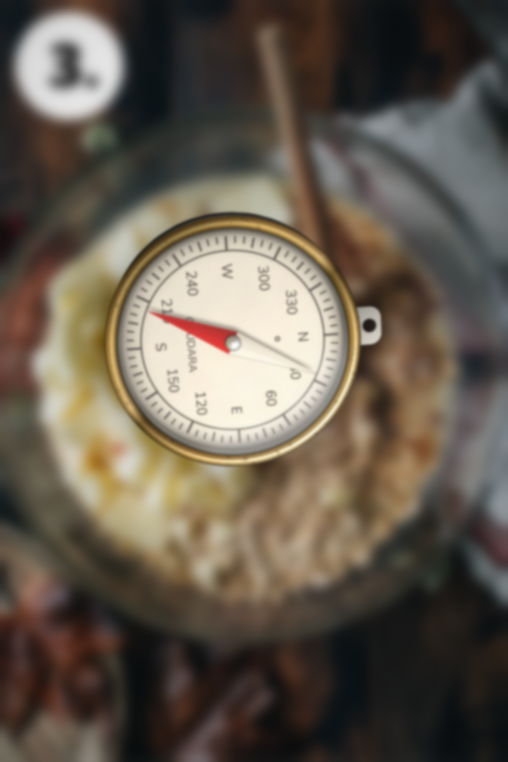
205 °
